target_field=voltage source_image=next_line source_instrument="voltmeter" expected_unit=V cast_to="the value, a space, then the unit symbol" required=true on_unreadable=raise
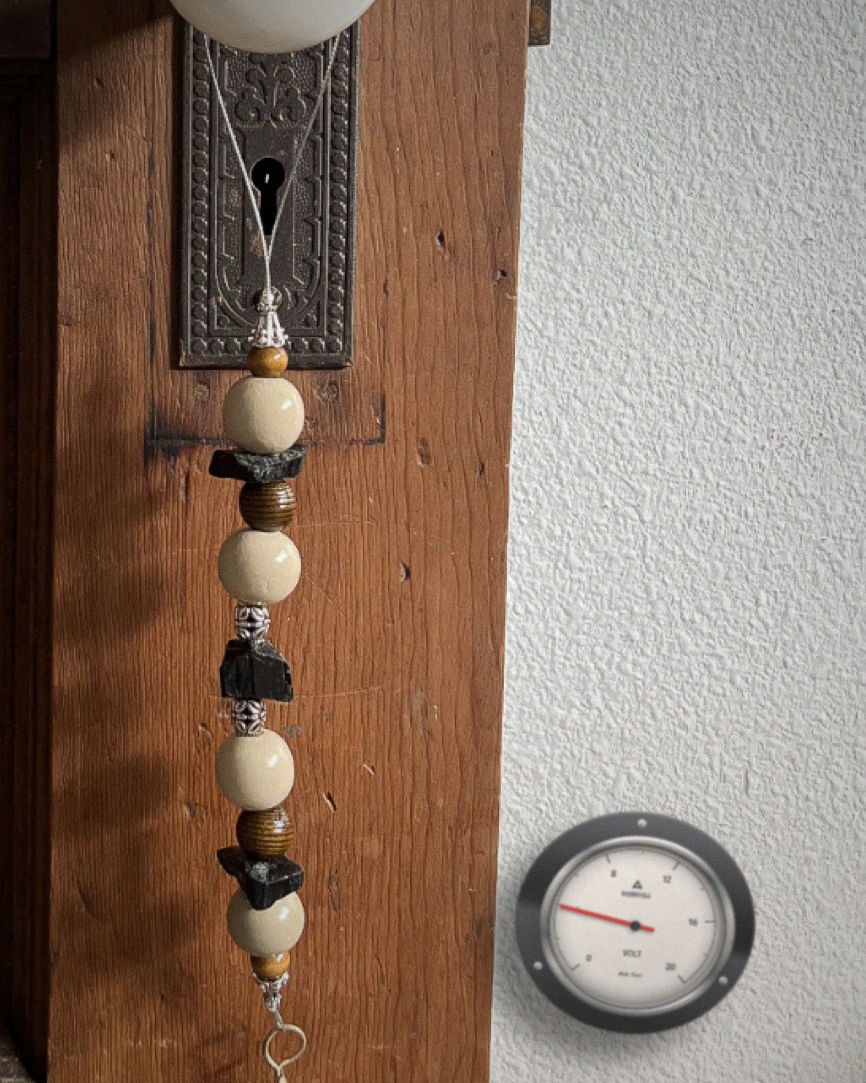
4 V
